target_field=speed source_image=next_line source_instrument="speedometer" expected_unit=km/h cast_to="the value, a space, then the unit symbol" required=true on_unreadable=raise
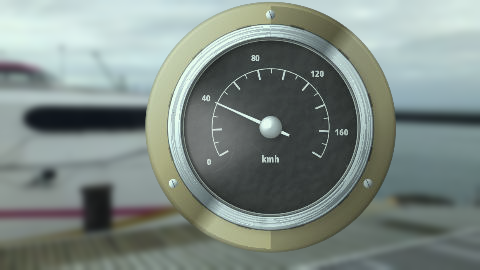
40 km/h
